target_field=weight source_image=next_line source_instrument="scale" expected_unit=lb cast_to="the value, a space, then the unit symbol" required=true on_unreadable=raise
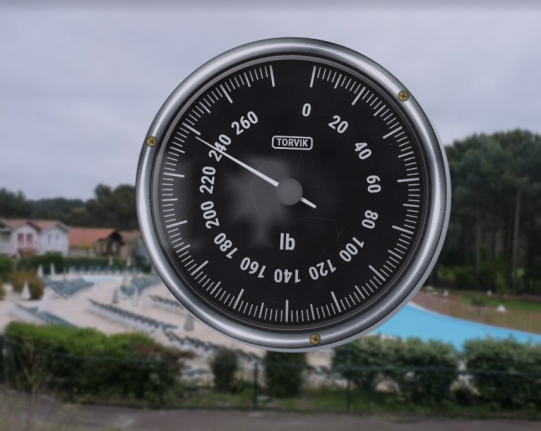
238 lb
